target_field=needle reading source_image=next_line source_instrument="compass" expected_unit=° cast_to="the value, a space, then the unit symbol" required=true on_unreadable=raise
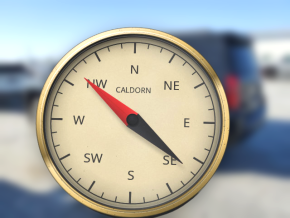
310 °
